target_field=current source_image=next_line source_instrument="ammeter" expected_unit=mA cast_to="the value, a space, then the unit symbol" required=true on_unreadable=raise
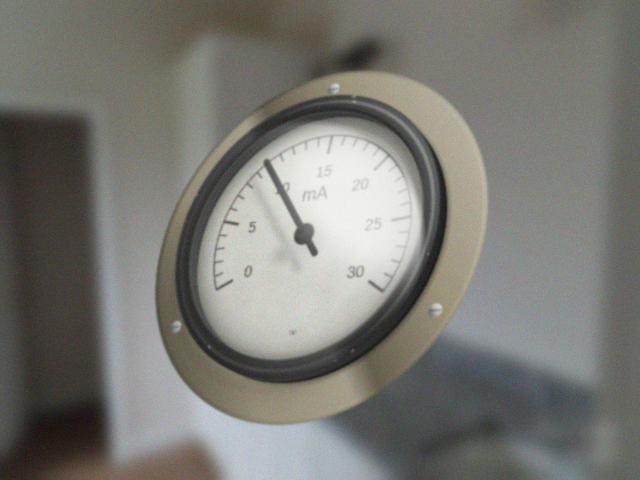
10 mA
